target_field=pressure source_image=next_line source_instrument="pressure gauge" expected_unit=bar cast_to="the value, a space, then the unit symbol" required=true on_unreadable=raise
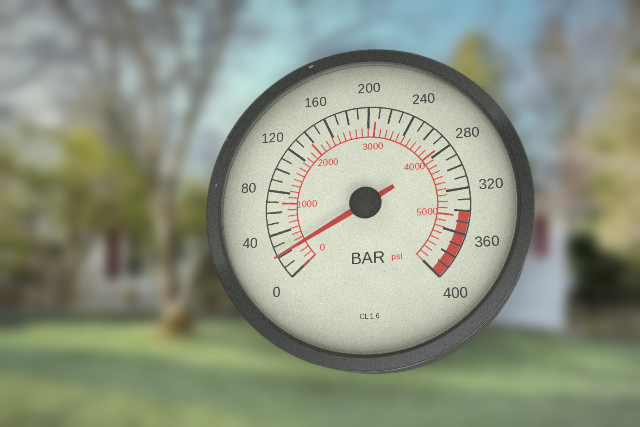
20 bar
